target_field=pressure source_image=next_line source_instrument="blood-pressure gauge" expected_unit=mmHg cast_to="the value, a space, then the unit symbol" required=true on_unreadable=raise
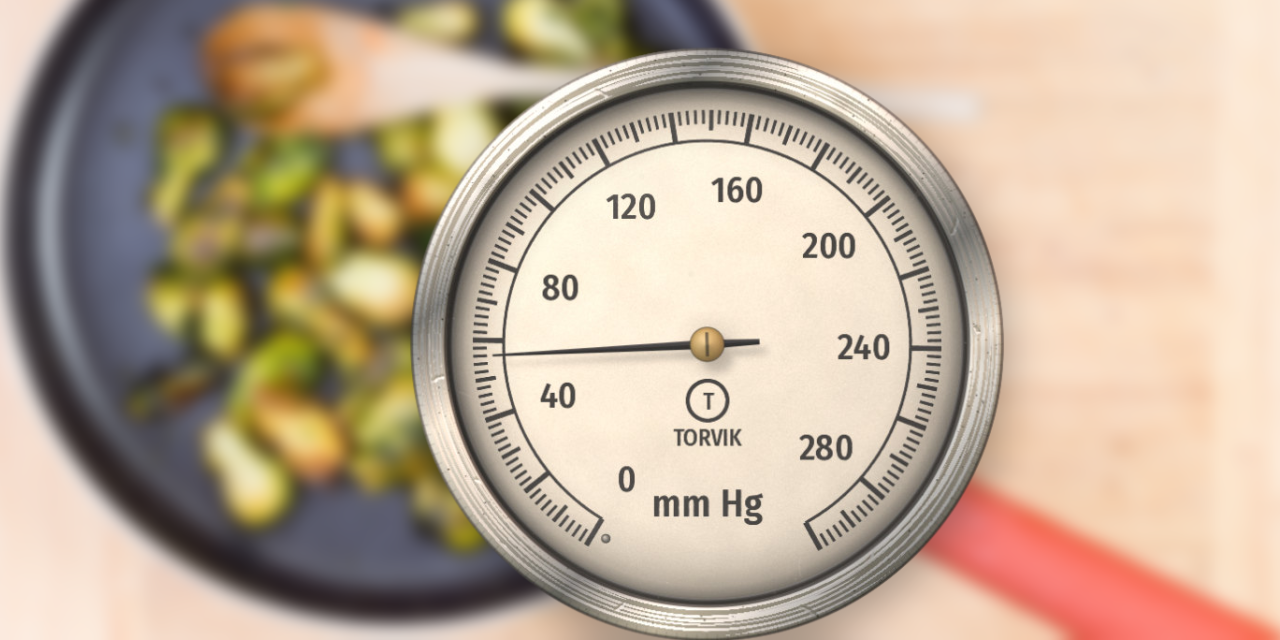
56 mmHg
